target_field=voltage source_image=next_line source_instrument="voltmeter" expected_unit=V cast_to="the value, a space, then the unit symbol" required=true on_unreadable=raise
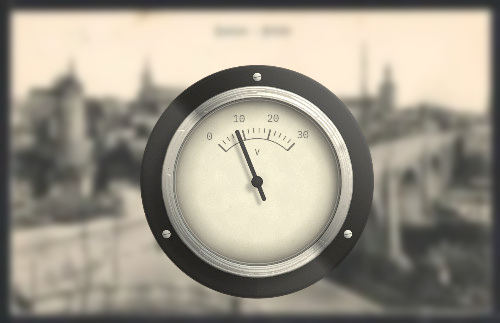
8 V
